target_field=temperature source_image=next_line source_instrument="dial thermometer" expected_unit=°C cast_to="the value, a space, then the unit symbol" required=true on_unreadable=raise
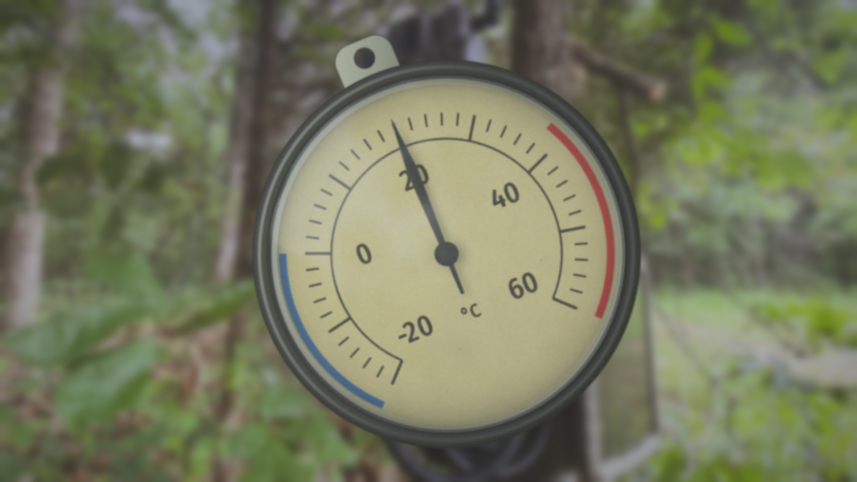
20 °C
